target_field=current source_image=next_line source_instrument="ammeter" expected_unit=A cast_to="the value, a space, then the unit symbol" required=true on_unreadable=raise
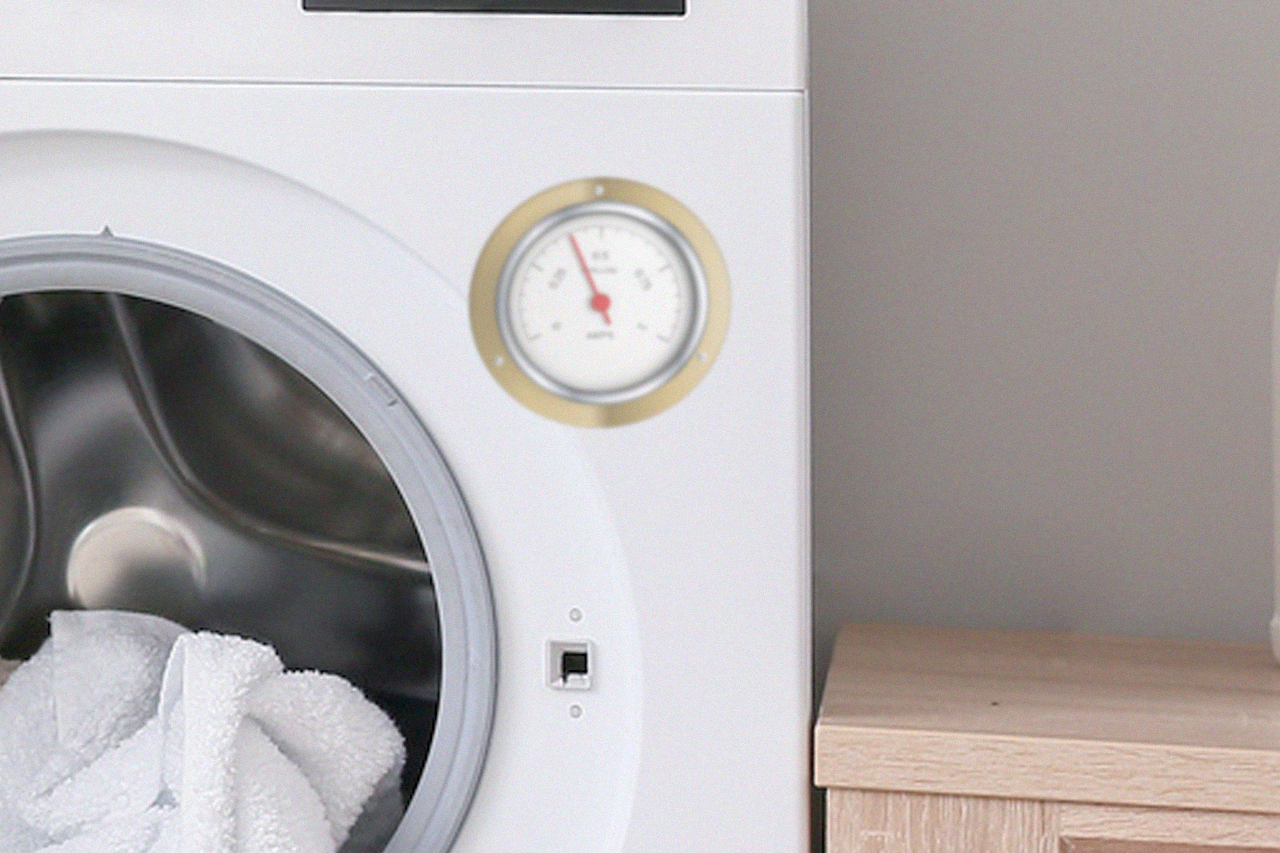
0.4 A
